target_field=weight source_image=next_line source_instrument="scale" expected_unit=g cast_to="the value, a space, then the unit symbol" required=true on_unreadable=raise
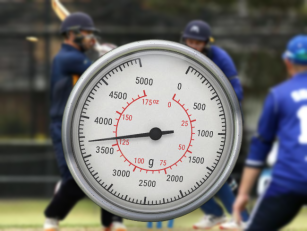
3700 g
